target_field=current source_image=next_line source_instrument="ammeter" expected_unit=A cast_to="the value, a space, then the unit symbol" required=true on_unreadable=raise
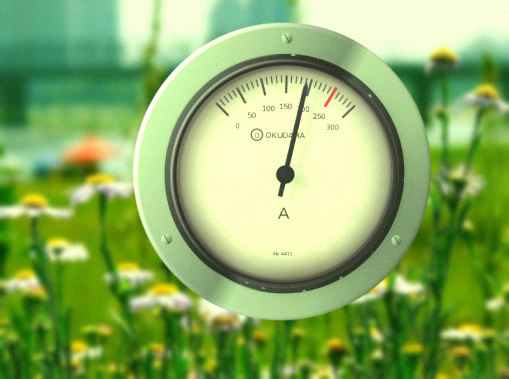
190 A
